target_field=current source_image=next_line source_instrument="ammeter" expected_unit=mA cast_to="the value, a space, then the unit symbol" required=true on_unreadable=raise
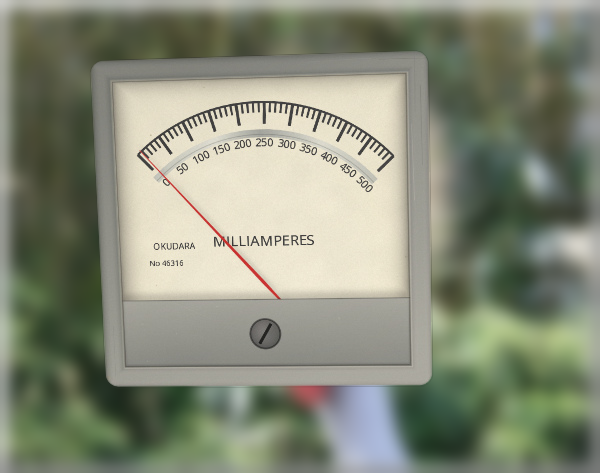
10 mA
